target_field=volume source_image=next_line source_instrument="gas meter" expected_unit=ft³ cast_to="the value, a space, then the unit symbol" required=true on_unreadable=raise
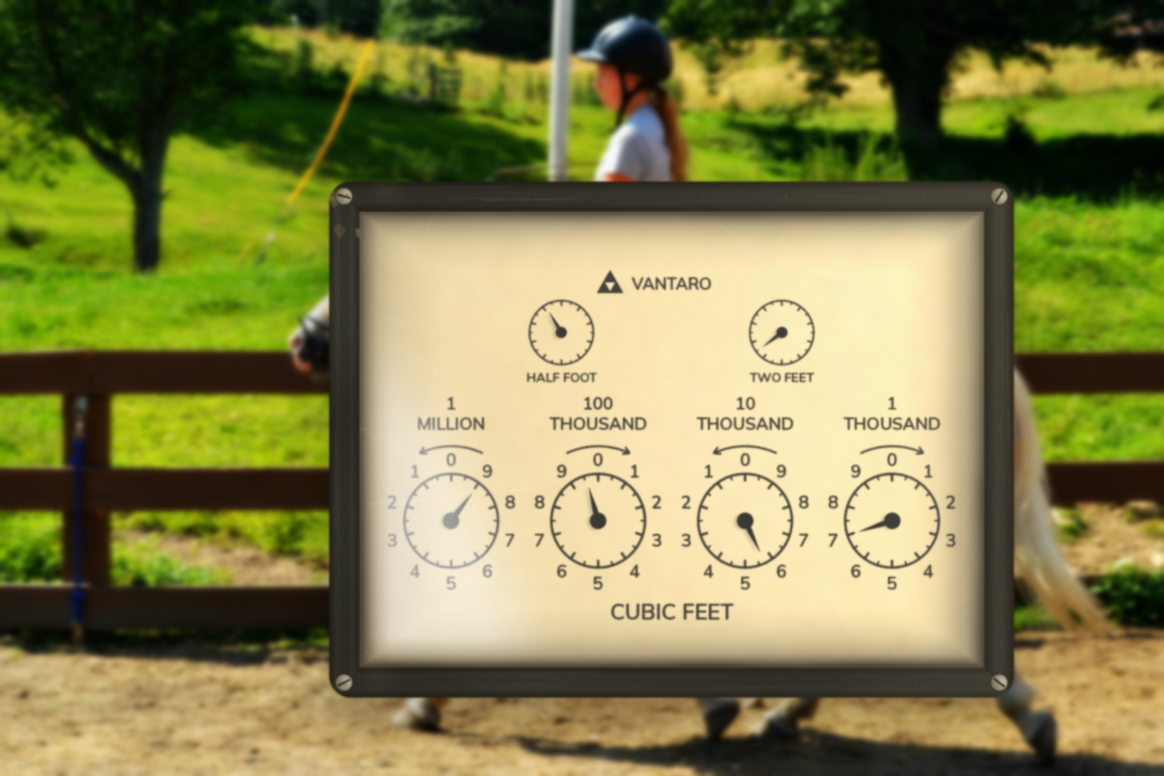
895700 ft³
